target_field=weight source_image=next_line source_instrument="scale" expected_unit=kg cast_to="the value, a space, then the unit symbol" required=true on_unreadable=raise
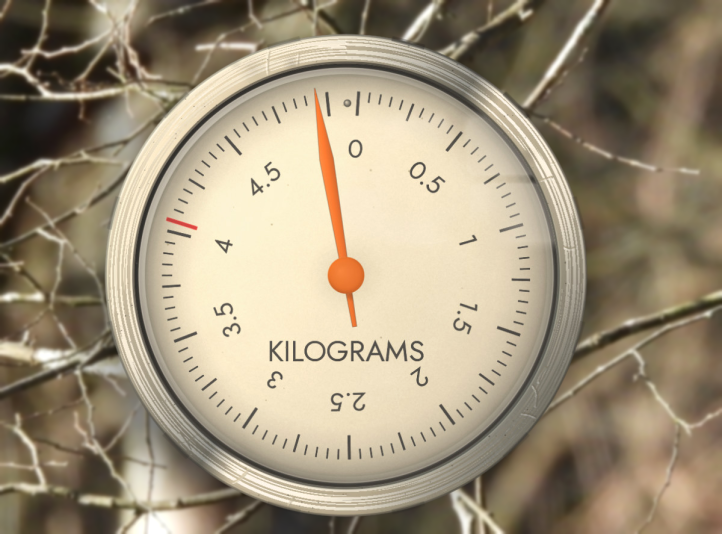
4.95 kg
